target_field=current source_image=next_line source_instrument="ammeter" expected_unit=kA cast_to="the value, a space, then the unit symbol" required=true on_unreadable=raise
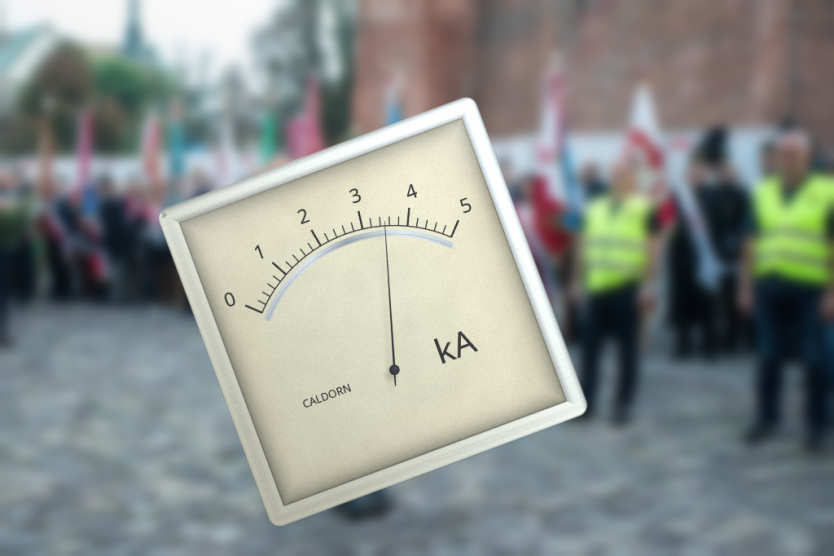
3.5 kA
